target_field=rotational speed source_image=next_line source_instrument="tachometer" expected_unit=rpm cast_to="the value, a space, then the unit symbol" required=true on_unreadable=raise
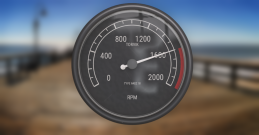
1600 rpm
